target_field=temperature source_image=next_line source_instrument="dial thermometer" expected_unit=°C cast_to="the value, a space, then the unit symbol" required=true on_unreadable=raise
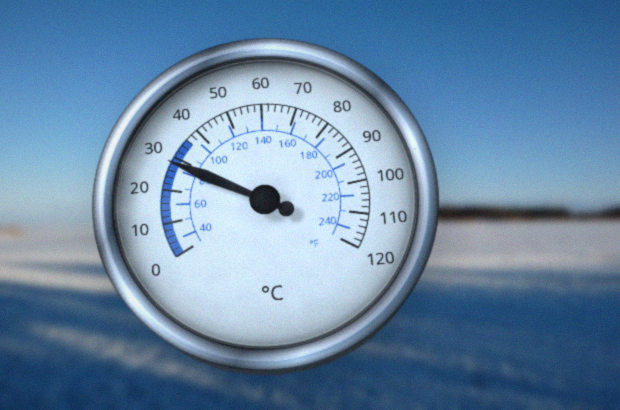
28 °C
